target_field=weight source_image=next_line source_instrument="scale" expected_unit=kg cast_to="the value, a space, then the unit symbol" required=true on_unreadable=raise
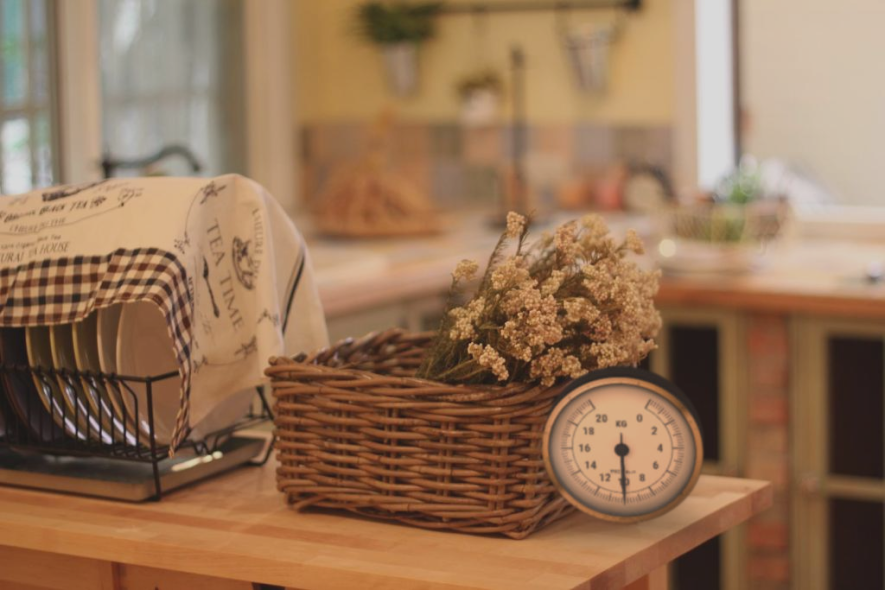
10 kg
